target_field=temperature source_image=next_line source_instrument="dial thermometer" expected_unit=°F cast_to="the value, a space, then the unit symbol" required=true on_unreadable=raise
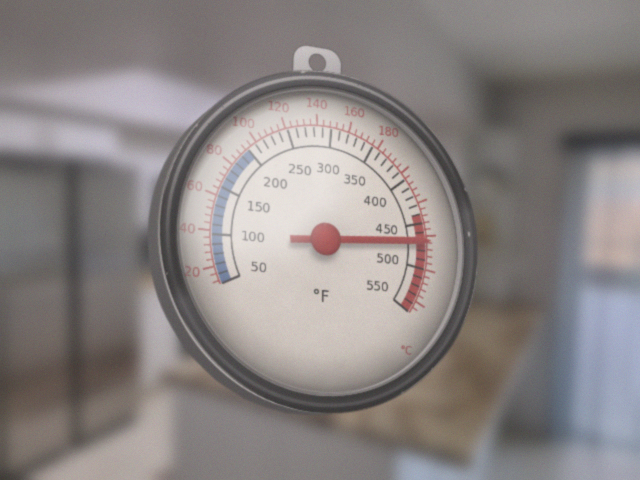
470 °F
